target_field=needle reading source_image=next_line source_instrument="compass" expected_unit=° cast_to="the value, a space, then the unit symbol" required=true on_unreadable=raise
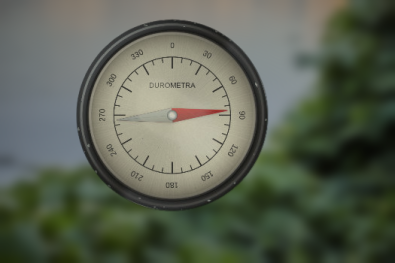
85 °
